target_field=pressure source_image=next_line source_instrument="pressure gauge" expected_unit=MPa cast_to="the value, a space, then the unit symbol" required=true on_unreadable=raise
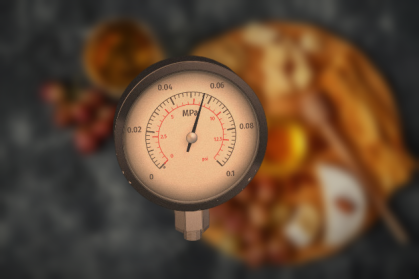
0.056 MPa
